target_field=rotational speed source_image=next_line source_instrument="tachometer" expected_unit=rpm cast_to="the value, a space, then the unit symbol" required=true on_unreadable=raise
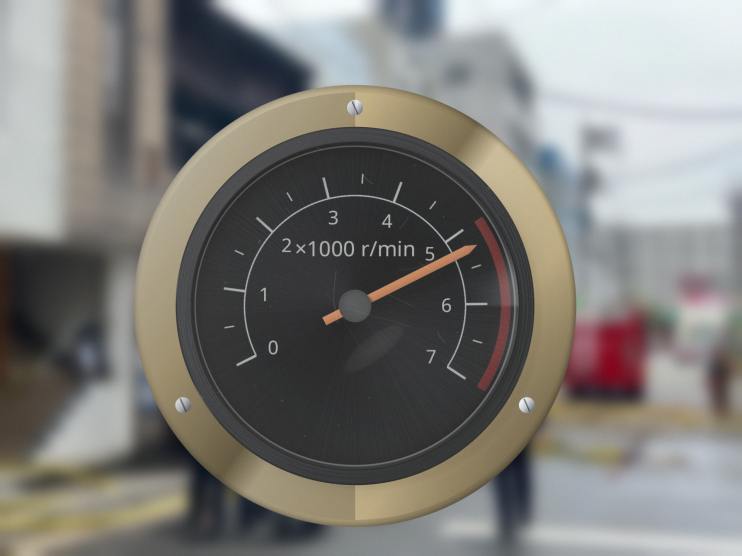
5250 rpm
